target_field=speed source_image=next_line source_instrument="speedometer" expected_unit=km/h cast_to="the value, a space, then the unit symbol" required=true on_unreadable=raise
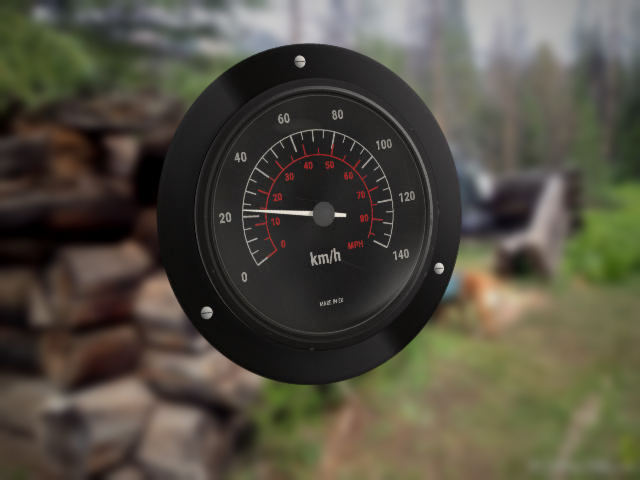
22.5 km/h
